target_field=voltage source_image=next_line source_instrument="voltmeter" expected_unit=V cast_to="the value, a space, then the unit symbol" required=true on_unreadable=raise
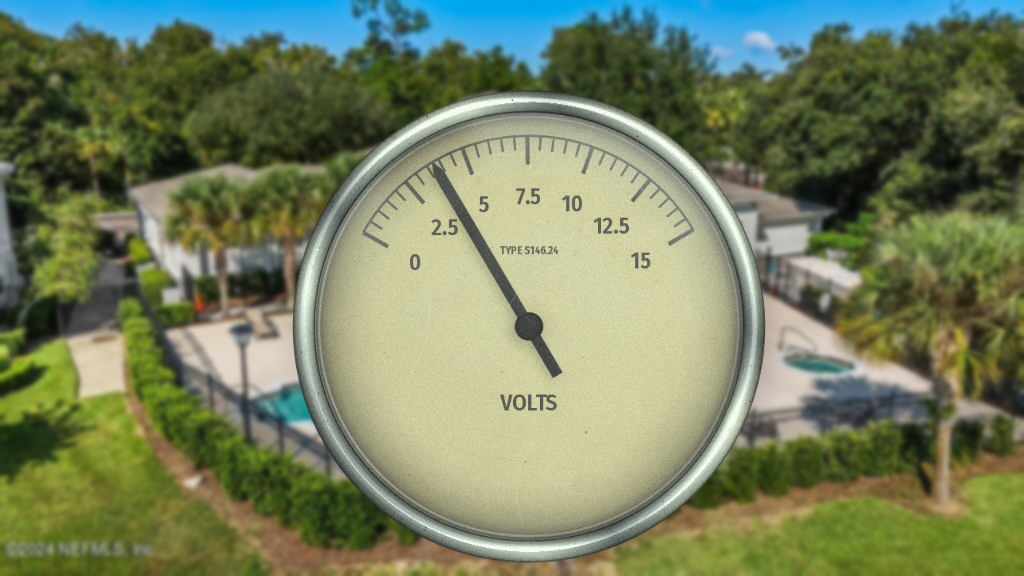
3.75 V
